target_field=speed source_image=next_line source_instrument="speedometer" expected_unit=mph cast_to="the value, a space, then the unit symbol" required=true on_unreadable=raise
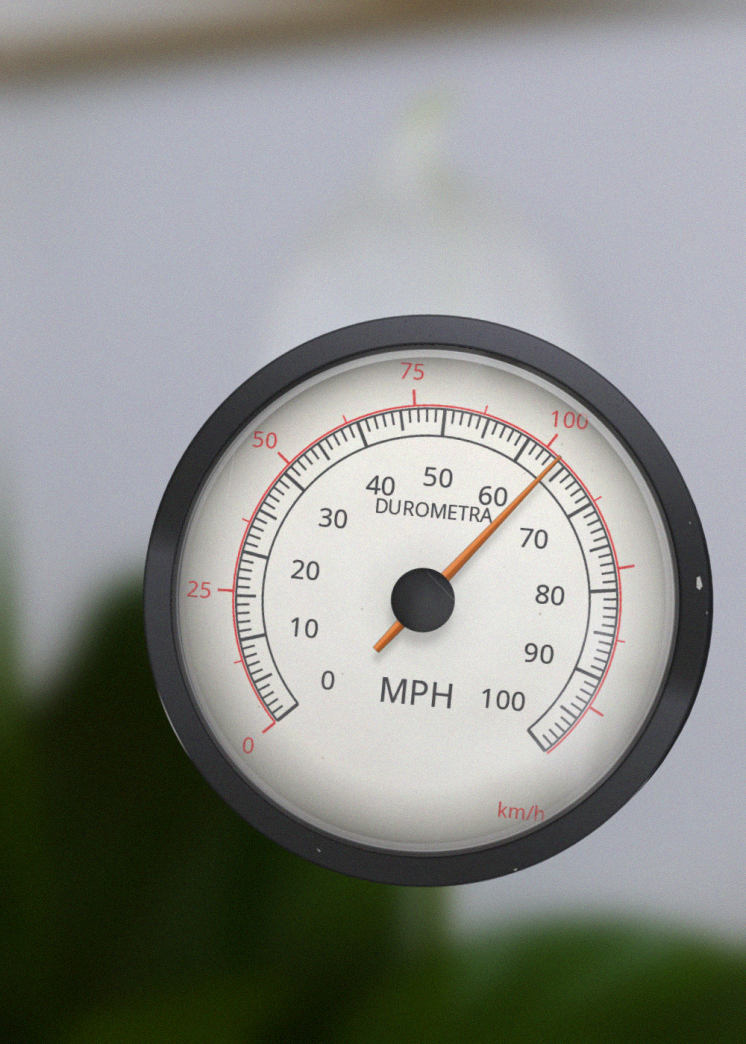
64 mph
